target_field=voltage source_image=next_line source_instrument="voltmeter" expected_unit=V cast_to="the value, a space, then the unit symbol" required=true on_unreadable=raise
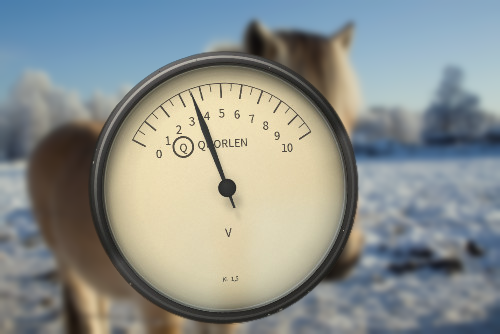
3.5 V
